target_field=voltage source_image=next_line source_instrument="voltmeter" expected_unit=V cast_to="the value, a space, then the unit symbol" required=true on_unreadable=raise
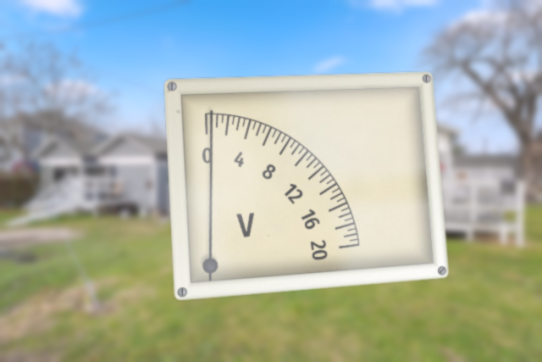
0.5 V
